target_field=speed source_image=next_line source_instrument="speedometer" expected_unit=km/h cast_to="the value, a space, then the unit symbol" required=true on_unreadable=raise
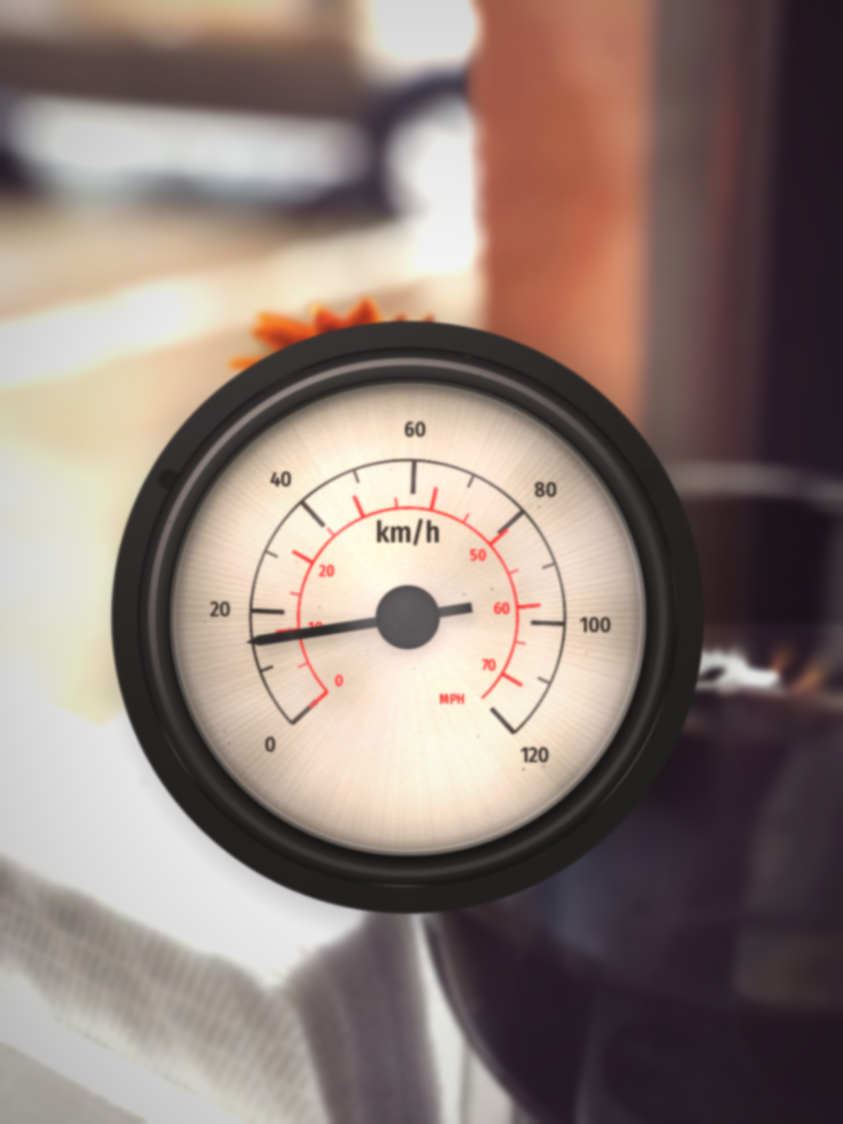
15 km/h
